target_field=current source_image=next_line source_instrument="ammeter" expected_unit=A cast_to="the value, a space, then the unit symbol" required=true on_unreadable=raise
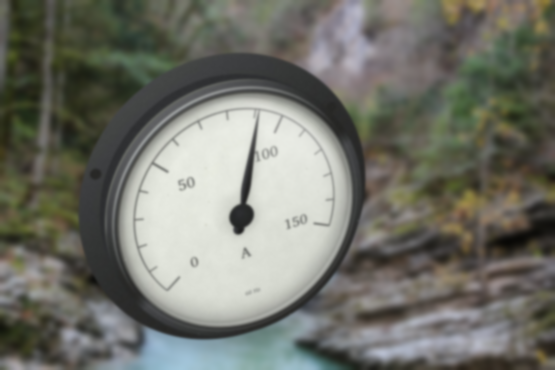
90 A
